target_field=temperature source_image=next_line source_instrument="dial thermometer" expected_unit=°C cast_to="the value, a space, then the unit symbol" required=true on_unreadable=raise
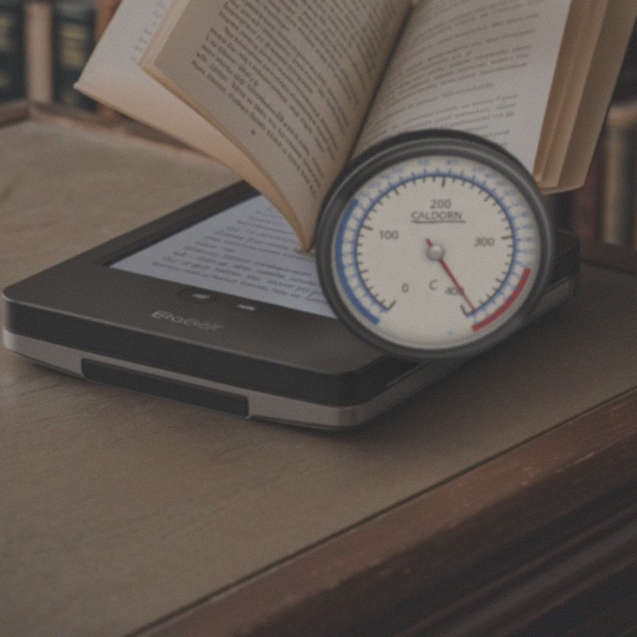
390 °C
